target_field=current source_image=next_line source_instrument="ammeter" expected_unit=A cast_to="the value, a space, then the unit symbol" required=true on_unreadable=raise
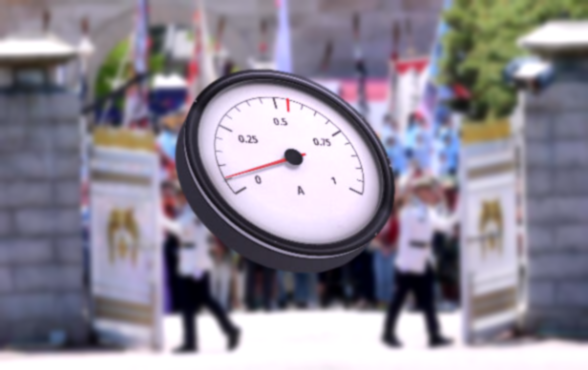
0.05 A
